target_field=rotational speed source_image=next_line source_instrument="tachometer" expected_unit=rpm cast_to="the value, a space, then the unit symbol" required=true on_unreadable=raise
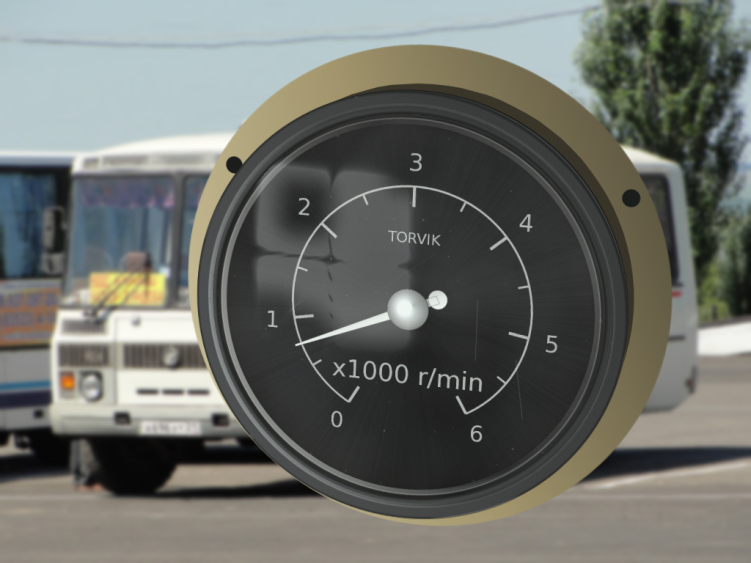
750 rpm
